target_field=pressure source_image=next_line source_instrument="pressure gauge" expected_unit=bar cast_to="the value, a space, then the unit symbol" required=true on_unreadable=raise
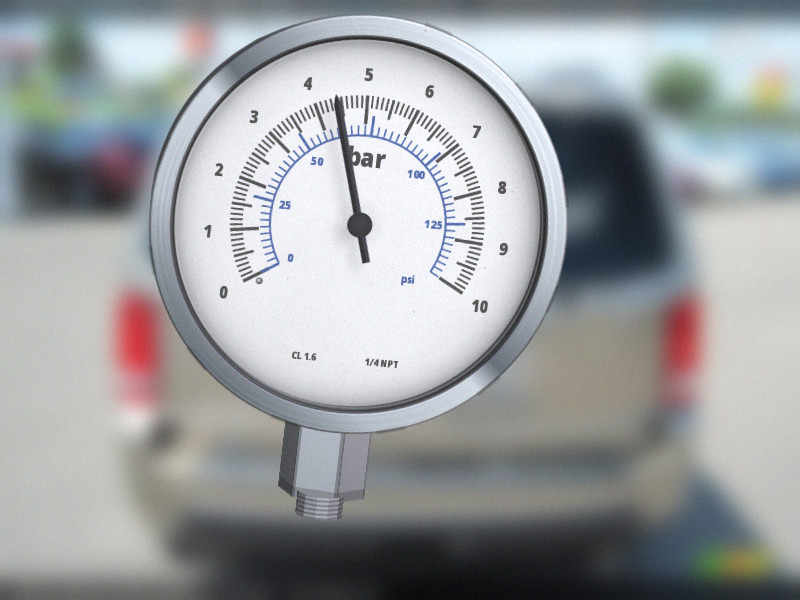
4.4 bar
